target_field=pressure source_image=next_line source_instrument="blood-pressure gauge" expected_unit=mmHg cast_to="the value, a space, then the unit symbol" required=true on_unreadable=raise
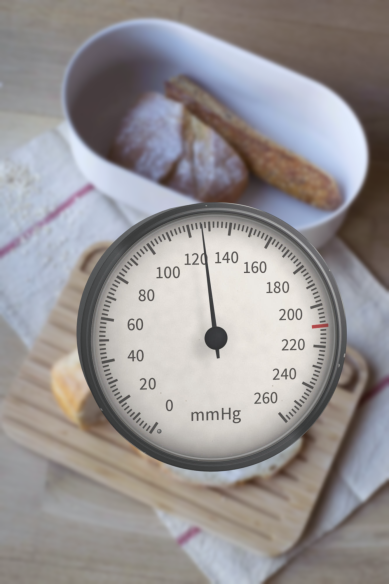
126 mmHg
